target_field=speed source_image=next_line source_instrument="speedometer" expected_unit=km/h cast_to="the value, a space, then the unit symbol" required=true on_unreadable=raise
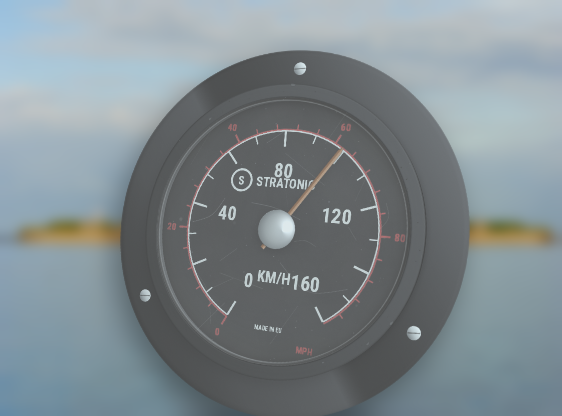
100 km/h
